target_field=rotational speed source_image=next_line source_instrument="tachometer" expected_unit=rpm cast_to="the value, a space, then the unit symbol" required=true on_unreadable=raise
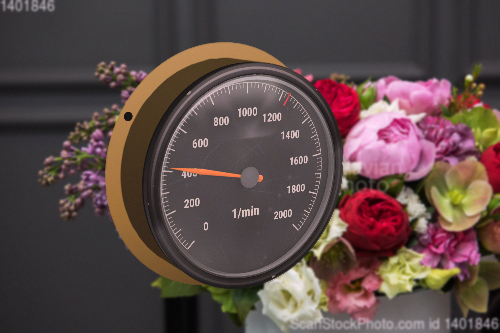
420 rpm
